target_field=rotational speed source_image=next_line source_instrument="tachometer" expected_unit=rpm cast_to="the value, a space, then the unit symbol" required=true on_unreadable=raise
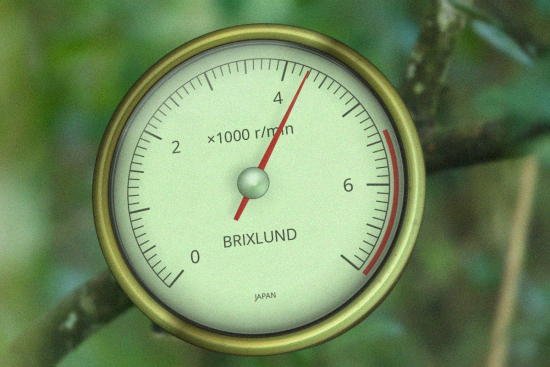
4300 rpm
